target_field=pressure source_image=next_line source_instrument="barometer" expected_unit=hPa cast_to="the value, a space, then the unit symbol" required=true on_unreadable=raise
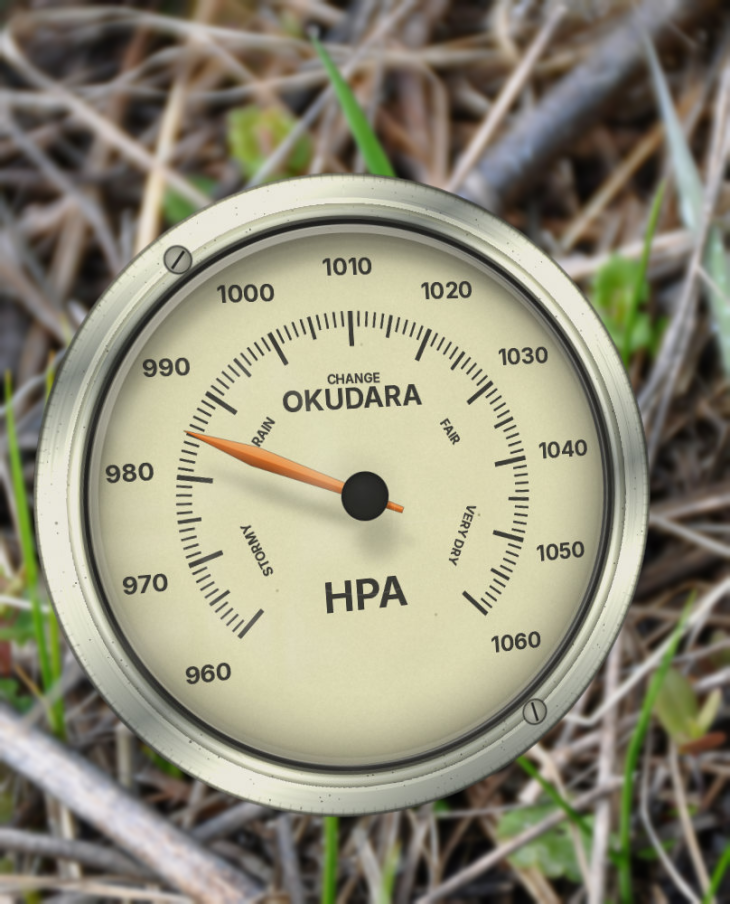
985 hPa
